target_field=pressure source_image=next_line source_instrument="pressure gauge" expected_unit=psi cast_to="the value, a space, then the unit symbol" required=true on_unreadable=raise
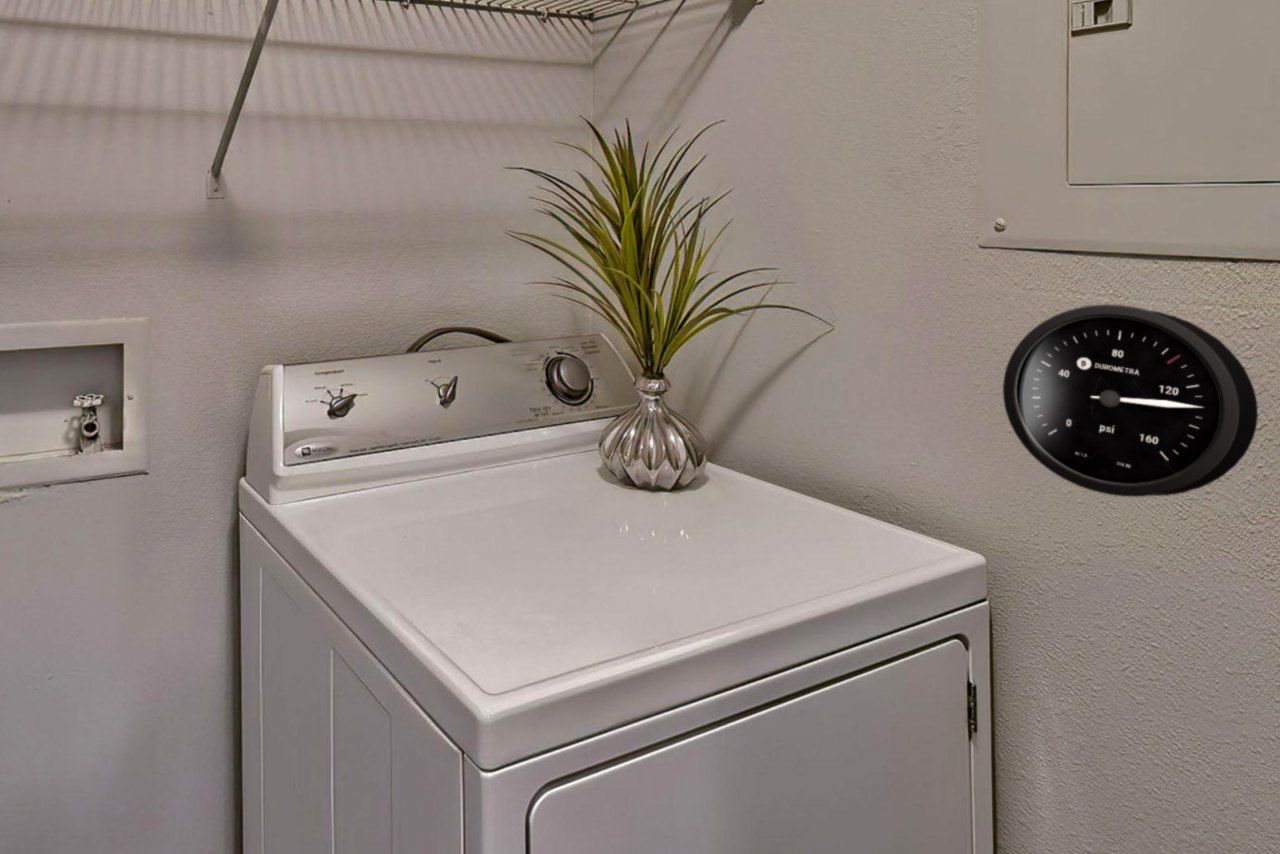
130 psi
